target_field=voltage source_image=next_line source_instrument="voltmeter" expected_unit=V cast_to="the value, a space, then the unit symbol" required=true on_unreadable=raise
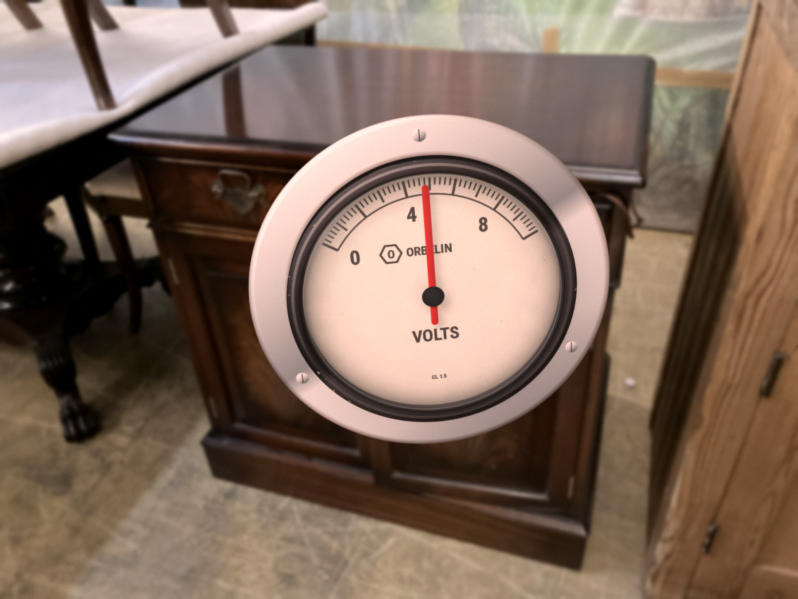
4.8 V
